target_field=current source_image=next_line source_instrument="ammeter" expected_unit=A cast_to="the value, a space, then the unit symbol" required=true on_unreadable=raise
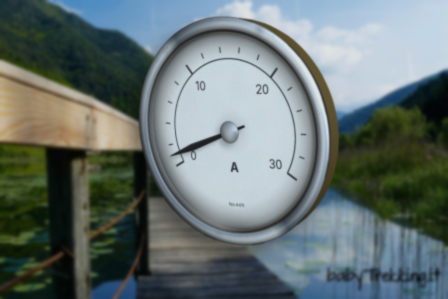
1 A
